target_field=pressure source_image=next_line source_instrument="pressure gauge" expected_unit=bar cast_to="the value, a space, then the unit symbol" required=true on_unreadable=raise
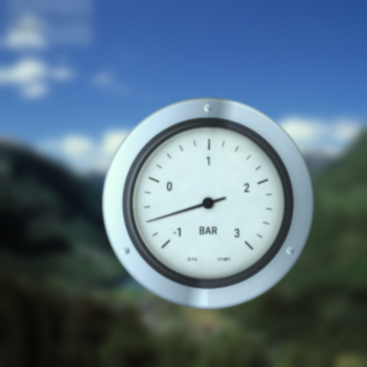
-0.6 bar
